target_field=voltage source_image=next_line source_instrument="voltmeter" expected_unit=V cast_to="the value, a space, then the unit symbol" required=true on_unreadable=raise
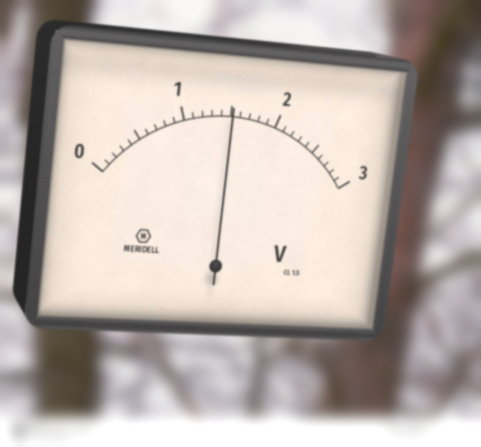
1.5 V
